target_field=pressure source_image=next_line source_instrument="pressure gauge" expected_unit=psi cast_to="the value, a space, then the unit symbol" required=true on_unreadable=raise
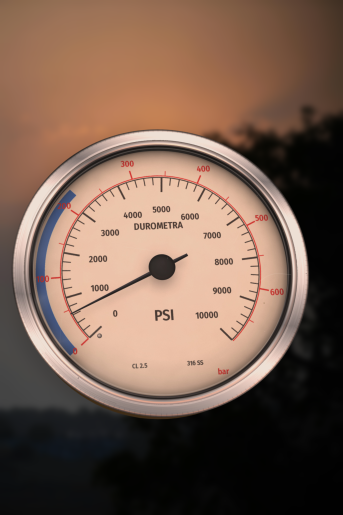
600 psi
